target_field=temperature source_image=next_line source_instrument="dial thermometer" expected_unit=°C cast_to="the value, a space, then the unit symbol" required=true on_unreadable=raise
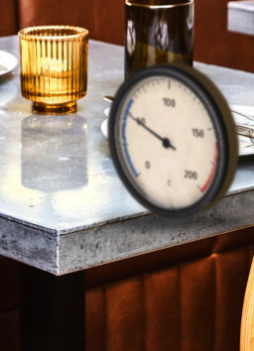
50 °C
